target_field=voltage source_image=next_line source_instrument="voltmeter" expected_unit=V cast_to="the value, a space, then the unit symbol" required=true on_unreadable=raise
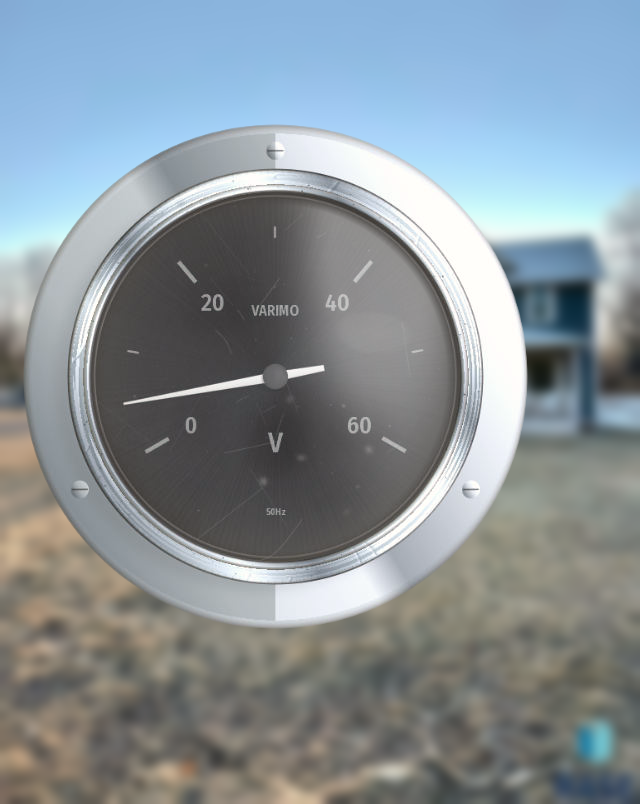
5 V
